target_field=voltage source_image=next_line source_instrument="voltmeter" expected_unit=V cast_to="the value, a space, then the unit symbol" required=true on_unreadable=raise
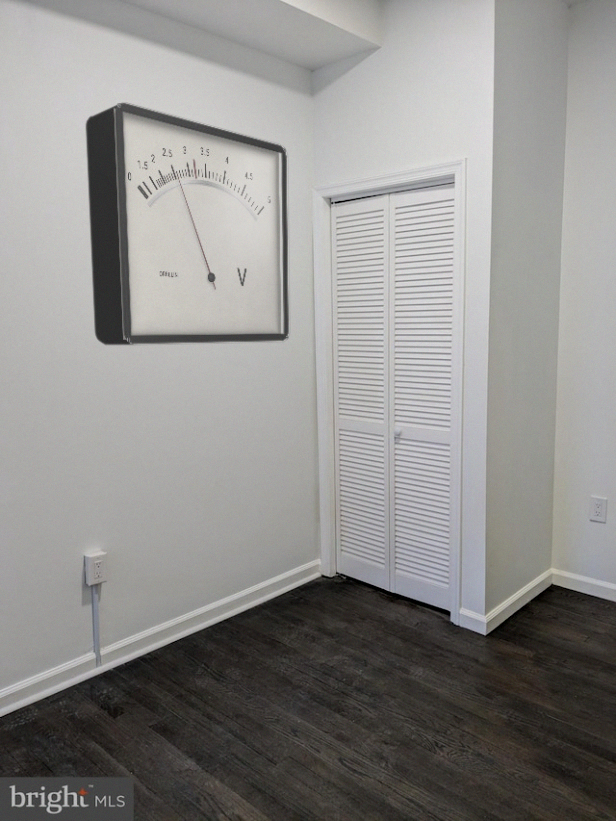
2.5 V
